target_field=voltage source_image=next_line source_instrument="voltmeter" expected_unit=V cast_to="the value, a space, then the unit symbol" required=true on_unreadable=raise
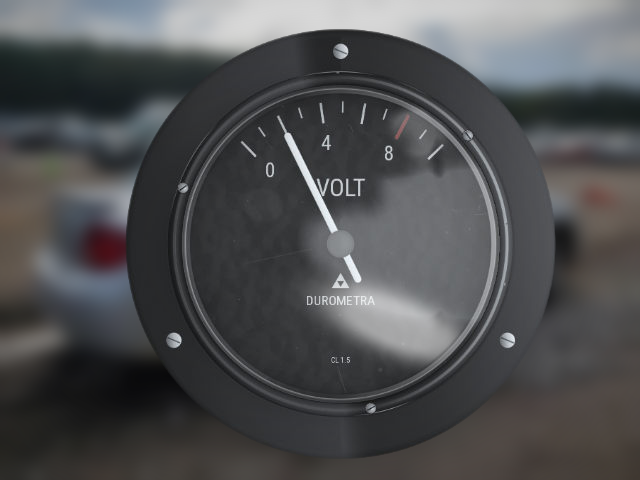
2 V
